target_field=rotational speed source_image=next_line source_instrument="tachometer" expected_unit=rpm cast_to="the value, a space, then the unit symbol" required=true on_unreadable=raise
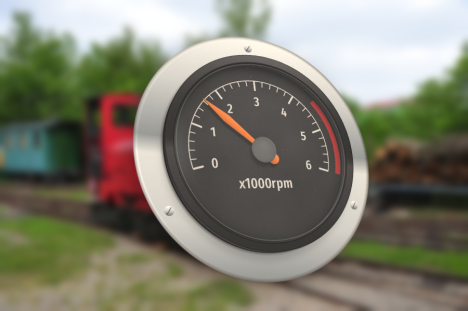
1600 rpm
